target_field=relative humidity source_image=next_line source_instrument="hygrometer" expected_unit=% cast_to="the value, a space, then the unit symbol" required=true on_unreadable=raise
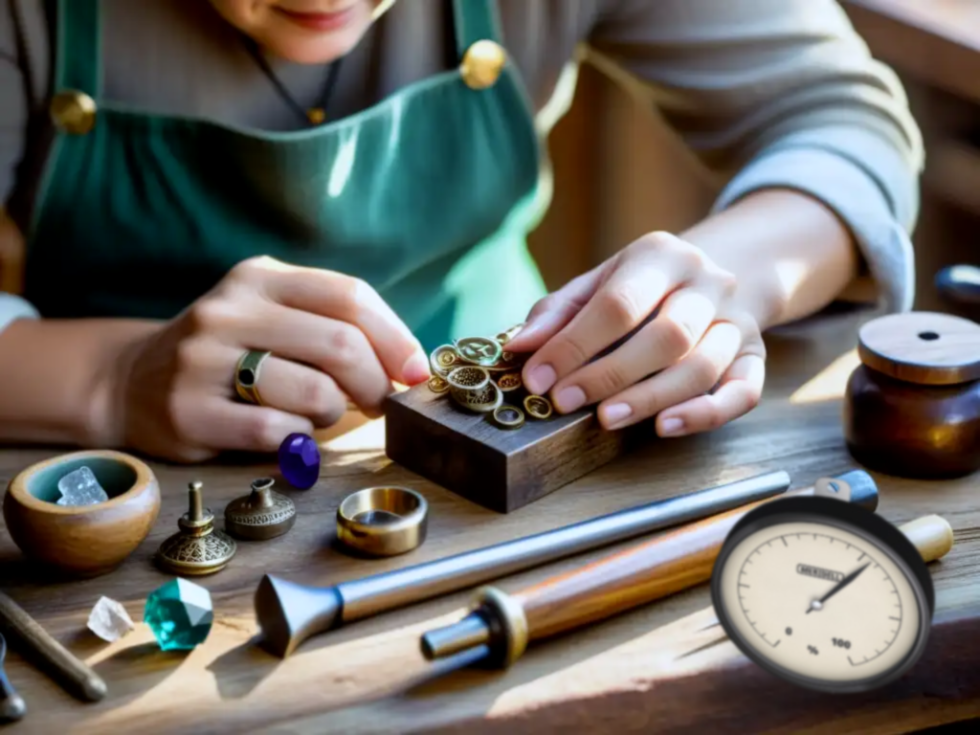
62 %
